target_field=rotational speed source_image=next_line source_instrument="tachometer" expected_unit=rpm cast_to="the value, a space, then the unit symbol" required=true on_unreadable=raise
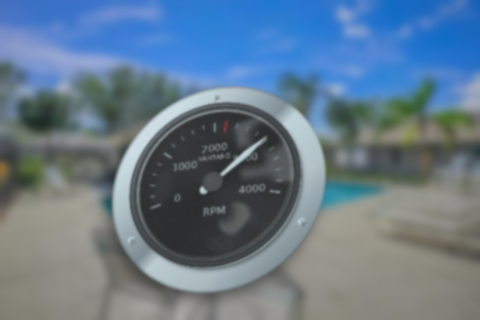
3000 rpm
